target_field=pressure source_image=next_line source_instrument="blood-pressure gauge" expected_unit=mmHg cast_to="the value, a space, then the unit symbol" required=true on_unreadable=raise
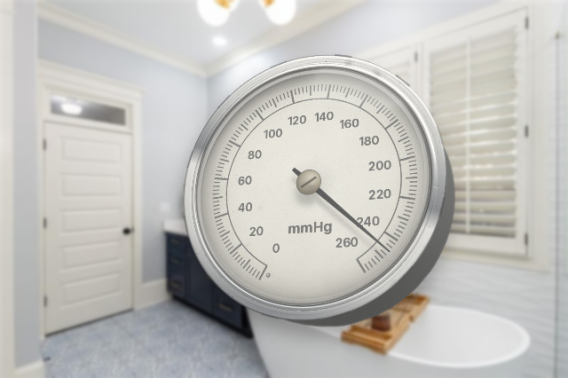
246 mmHg
